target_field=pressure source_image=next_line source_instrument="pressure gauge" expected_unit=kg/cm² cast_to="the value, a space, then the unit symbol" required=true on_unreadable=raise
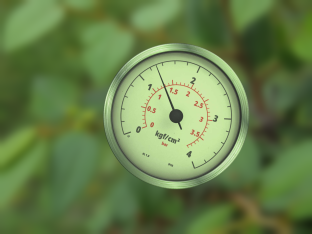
1.3 kg/cm²
